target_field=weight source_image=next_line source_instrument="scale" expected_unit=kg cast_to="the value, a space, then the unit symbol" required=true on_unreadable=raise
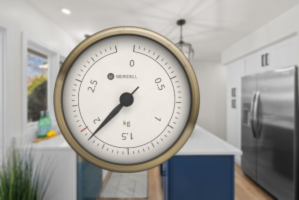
1.9 kg
